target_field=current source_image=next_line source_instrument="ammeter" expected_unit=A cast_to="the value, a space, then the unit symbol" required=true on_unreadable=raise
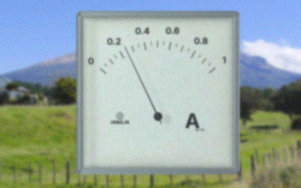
0.25 A
